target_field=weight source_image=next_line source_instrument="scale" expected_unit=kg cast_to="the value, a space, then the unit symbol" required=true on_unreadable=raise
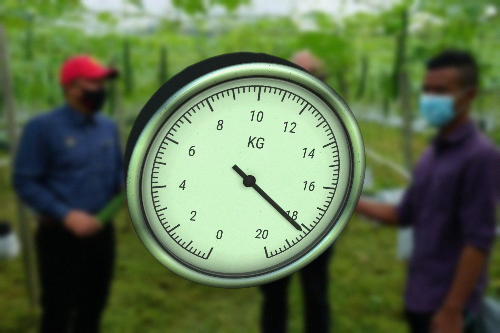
18.2 kg
